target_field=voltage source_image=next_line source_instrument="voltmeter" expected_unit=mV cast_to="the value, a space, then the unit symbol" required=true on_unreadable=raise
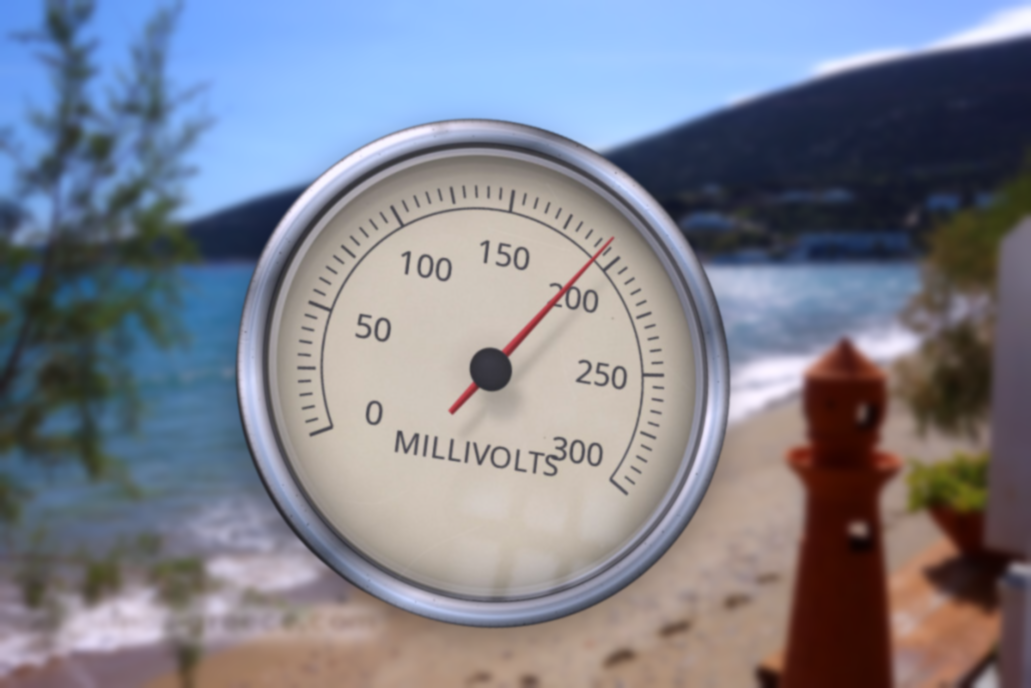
192.5 mV
